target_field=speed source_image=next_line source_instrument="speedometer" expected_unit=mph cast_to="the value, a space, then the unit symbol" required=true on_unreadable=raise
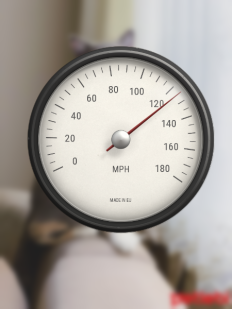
125 mph
